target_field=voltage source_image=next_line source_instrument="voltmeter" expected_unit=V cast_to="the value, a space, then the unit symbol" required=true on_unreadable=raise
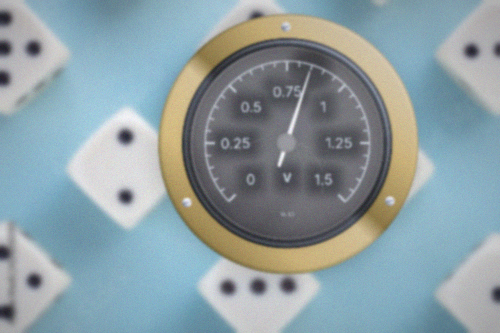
0.85 V
